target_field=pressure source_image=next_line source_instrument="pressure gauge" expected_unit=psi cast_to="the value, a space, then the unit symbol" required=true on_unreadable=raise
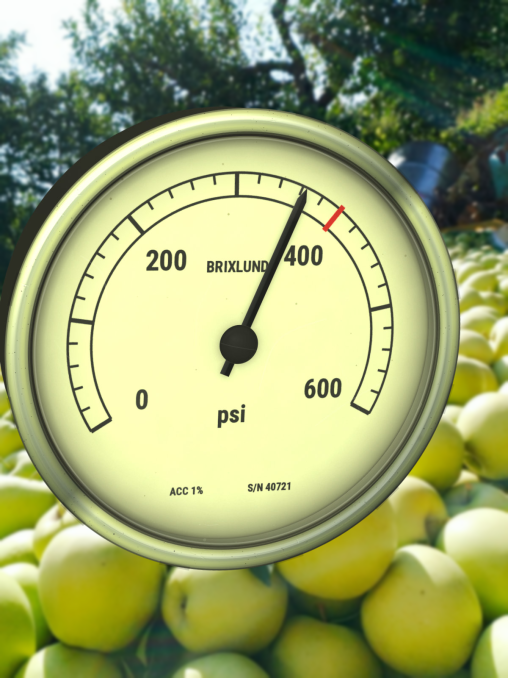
360 psi
